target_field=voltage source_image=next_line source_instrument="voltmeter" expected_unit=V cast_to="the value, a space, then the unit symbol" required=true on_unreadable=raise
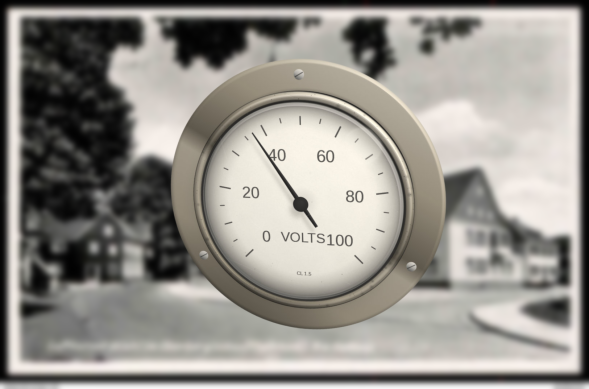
37.5 V
